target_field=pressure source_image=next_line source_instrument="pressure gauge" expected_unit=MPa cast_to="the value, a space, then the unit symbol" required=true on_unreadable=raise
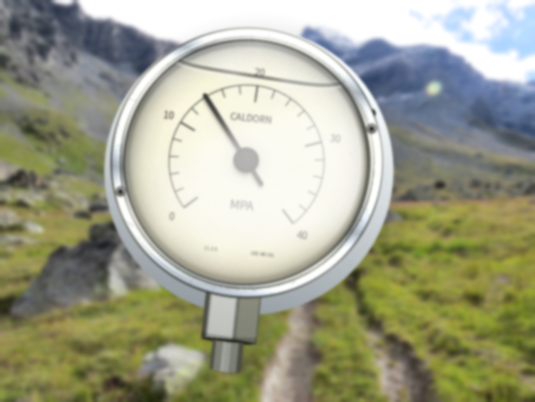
14 MPa
